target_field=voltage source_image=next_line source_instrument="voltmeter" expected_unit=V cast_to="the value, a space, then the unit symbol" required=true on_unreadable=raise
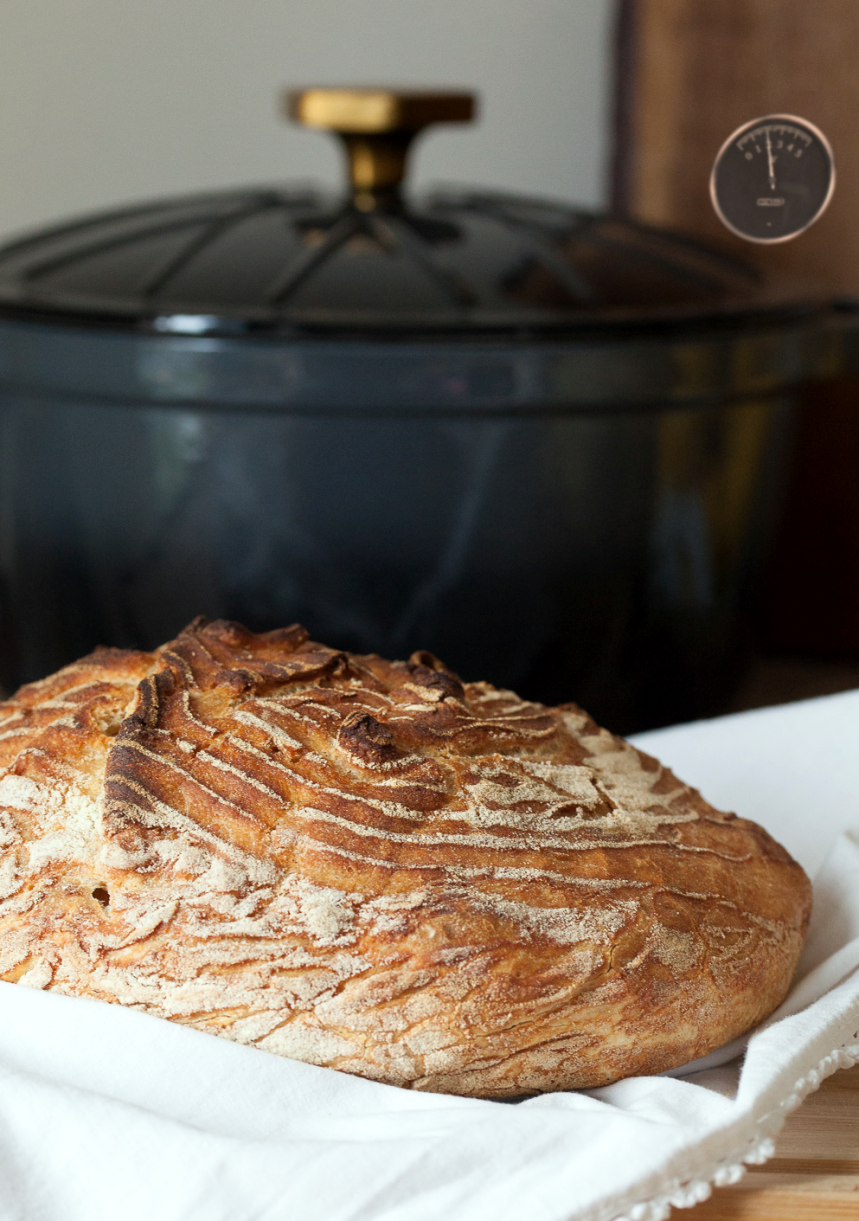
2 V
